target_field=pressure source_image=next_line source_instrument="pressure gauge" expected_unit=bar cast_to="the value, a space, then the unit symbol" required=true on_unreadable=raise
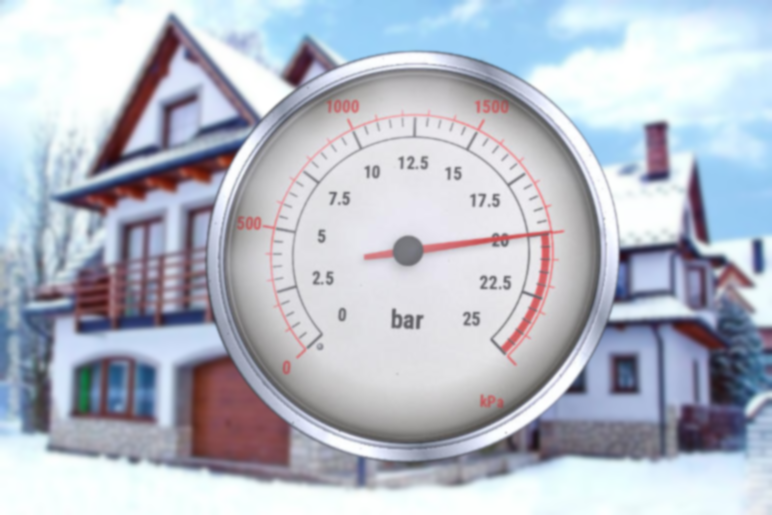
20 bar
